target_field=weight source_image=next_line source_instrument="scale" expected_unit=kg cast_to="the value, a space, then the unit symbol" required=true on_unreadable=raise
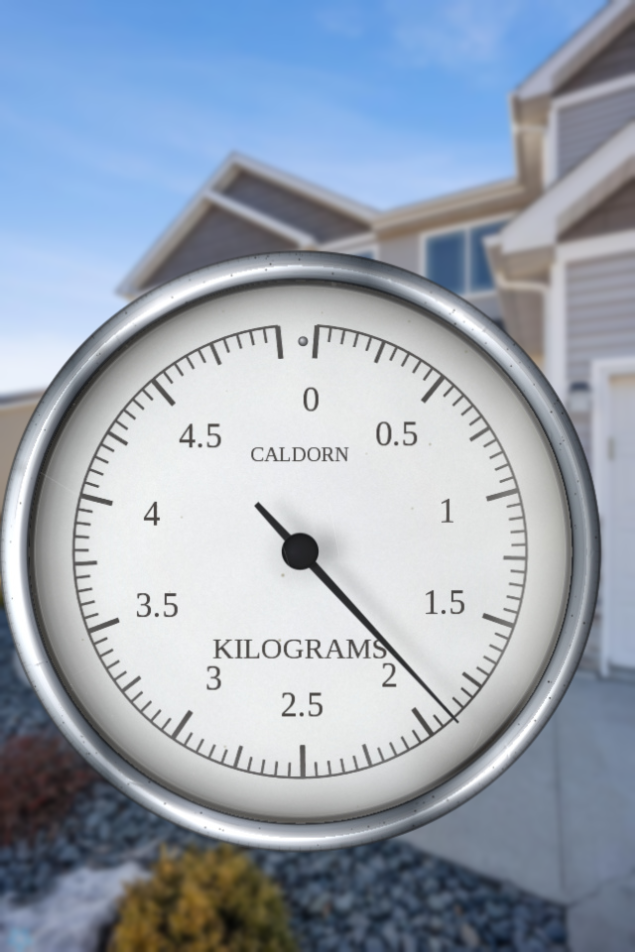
1.9 kg
